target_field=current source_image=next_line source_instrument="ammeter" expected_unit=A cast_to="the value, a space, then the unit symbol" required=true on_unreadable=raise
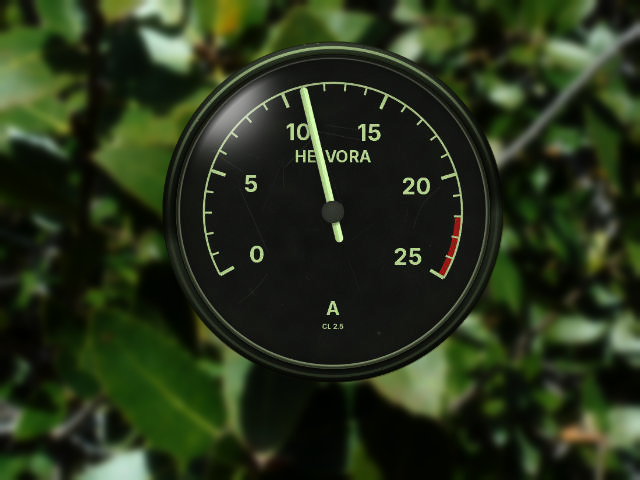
11 A
